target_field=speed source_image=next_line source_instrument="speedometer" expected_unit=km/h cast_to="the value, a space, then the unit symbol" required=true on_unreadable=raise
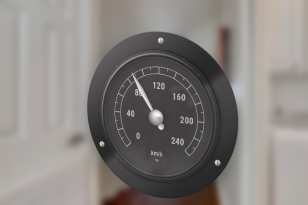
90 km/h
